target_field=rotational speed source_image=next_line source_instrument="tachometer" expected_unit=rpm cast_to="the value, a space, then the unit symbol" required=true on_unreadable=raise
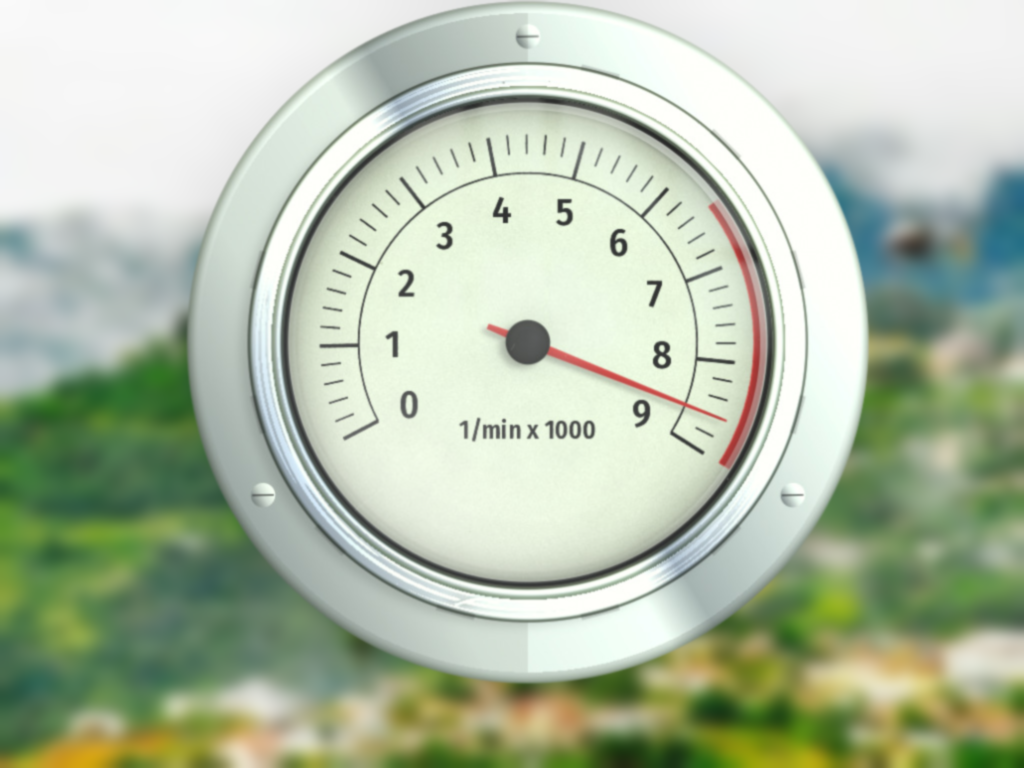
8600 rpm
